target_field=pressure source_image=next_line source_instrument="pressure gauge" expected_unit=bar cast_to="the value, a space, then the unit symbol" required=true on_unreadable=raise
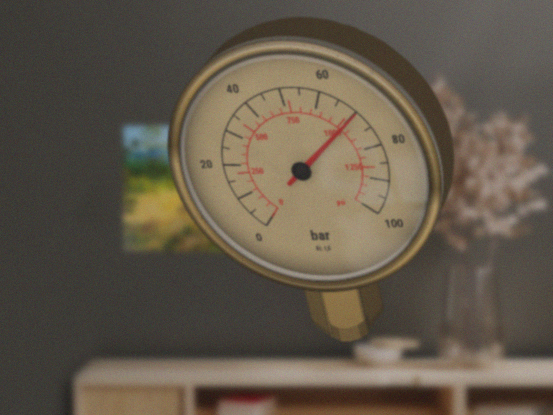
70 bar
